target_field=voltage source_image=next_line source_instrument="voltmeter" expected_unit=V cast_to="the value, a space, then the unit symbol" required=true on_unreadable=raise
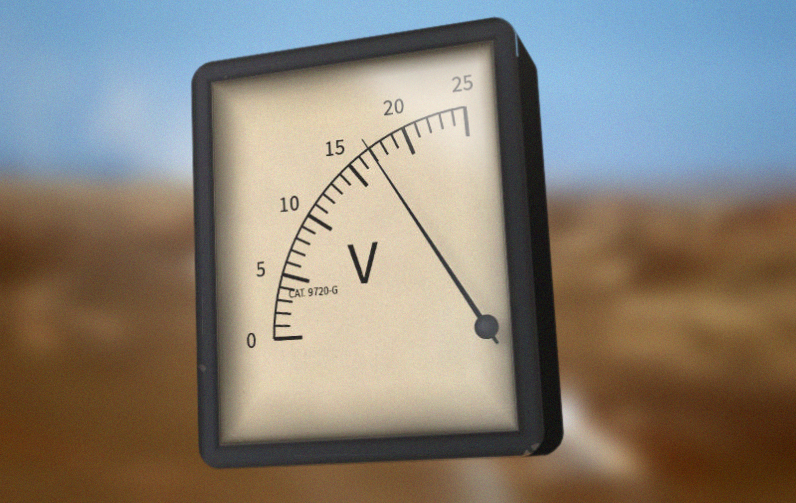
17 V
